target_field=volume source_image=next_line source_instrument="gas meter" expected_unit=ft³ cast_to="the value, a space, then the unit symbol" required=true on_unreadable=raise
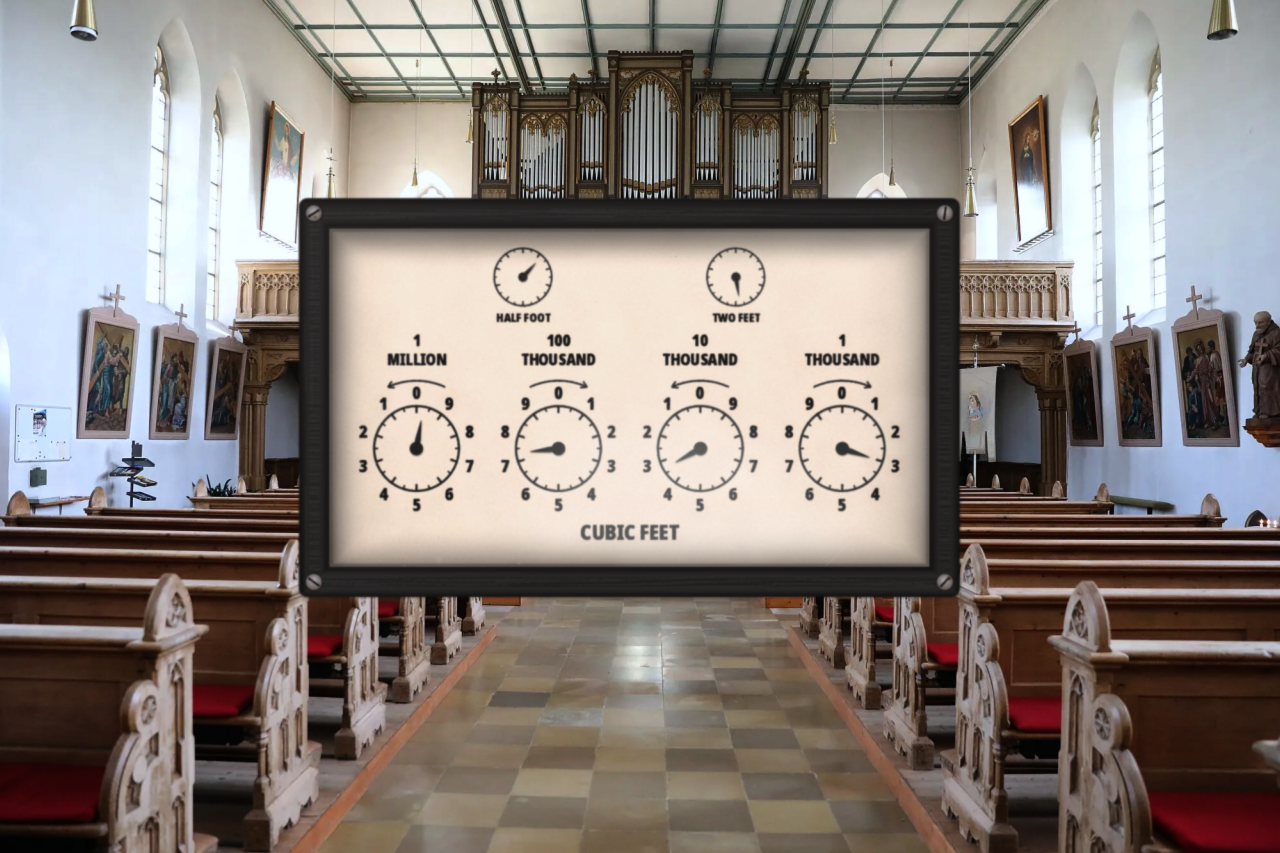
973300 ft³
